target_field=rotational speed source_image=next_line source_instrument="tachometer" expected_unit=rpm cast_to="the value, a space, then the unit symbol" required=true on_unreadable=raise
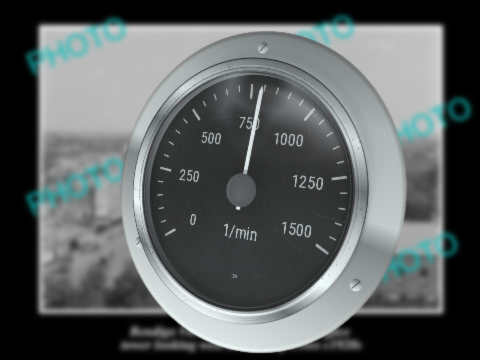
800 rpm
